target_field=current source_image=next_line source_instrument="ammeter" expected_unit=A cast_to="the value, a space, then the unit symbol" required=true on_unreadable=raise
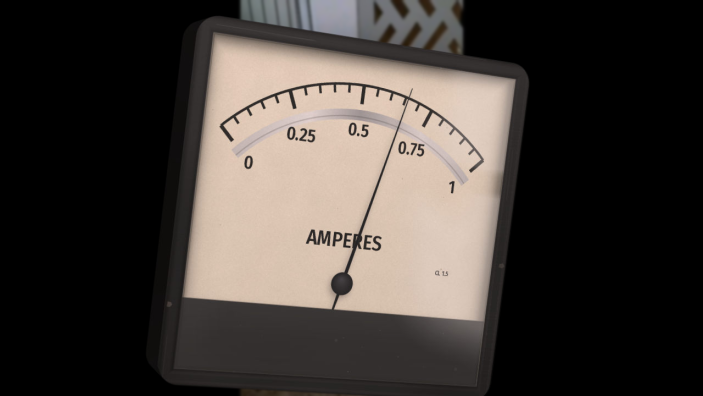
0.65 A
